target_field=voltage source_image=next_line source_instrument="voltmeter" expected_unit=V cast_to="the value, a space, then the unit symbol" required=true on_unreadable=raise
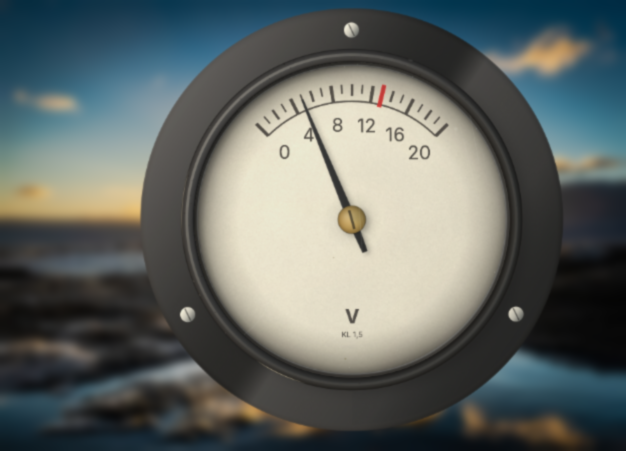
5 V
